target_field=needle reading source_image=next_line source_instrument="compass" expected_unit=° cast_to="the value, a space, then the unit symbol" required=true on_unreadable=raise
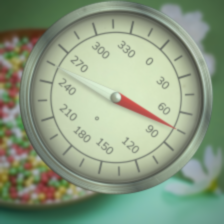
75 °
